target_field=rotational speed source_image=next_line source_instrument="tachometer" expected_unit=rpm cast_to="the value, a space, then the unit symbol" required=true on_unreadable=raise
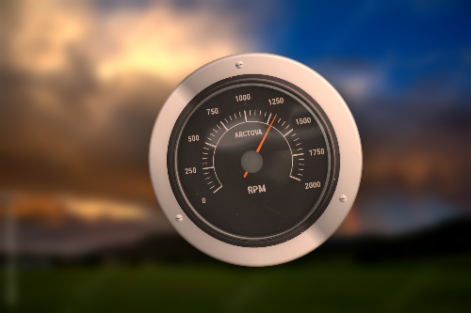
1300 rpm
